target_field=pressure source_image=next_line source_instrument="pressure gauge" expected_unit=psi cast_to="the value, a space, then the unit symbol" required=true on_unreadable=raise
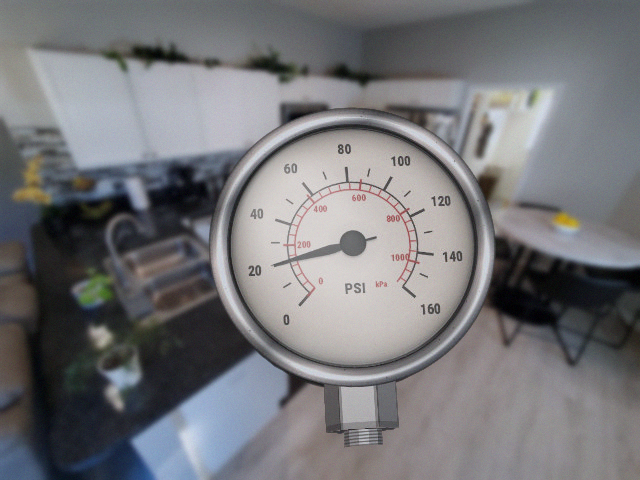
20 psi
